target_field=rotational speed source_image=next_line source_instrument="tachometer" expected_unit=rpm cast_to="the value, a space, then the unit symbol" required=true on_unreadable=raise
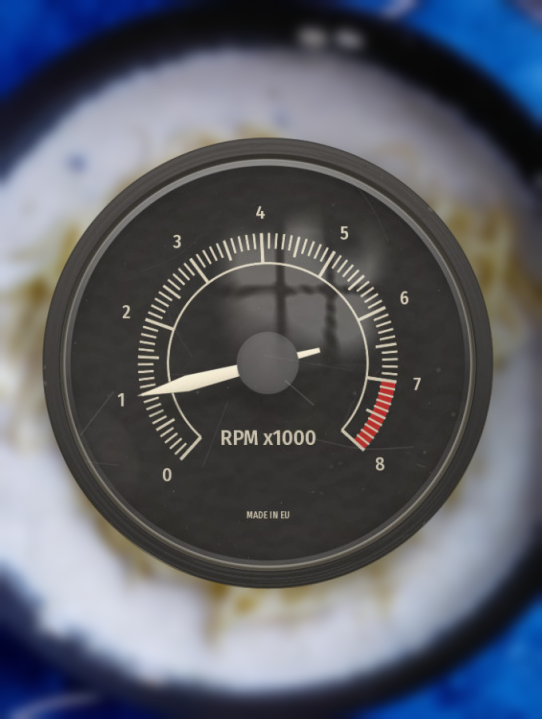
1000 rpm
